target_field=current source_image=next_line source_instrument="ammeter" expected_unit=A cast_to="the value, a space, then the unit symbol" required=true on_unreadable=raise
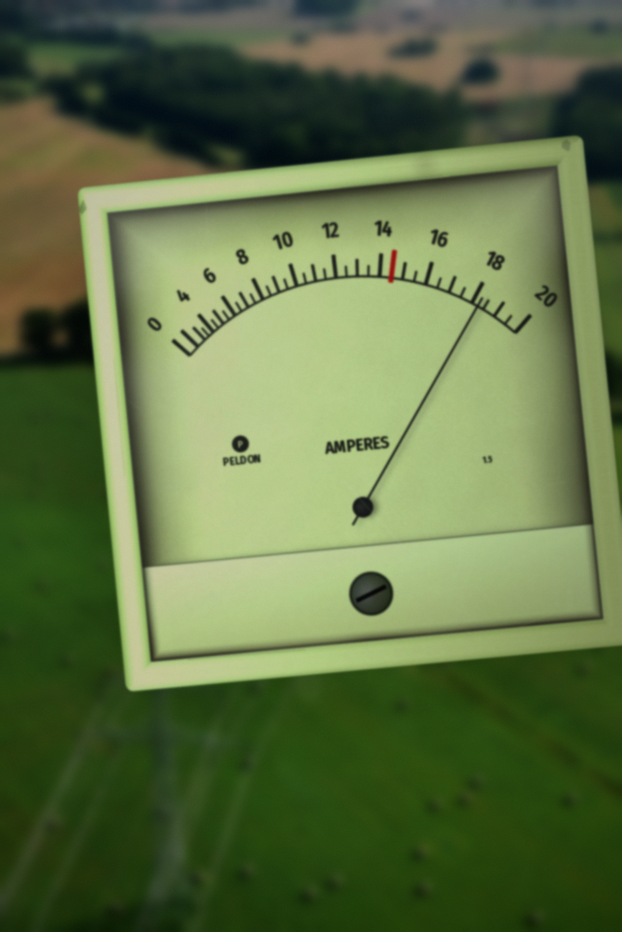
18.25 A
